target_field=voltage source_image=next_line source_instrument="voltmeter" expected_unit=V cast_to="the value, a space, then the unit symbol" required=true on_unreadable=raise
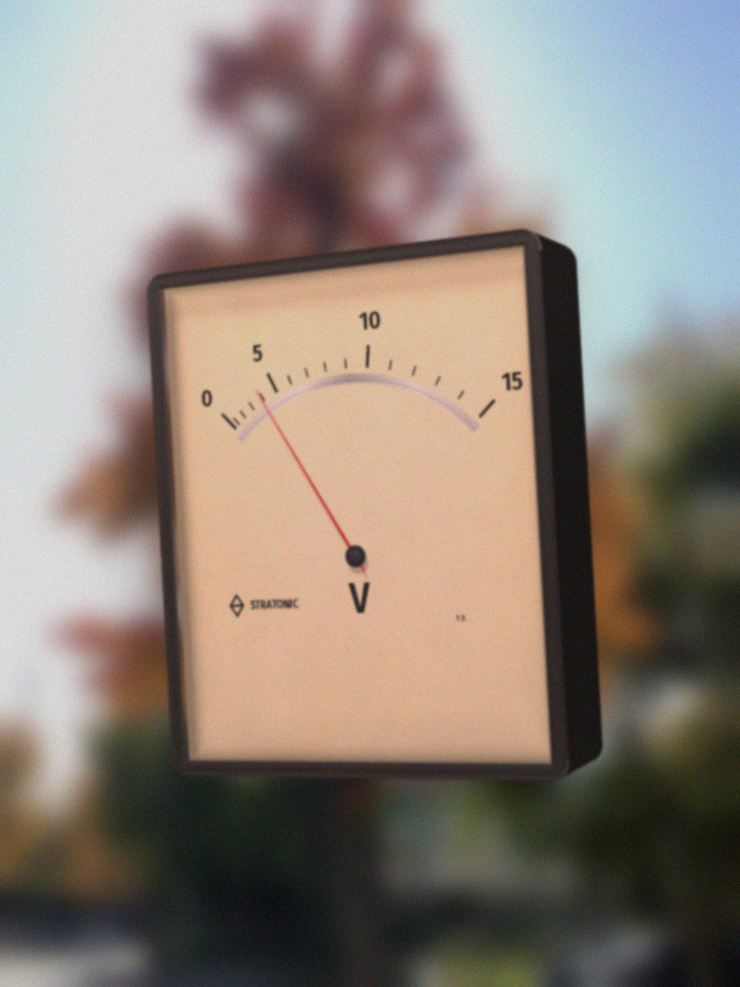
4 V
